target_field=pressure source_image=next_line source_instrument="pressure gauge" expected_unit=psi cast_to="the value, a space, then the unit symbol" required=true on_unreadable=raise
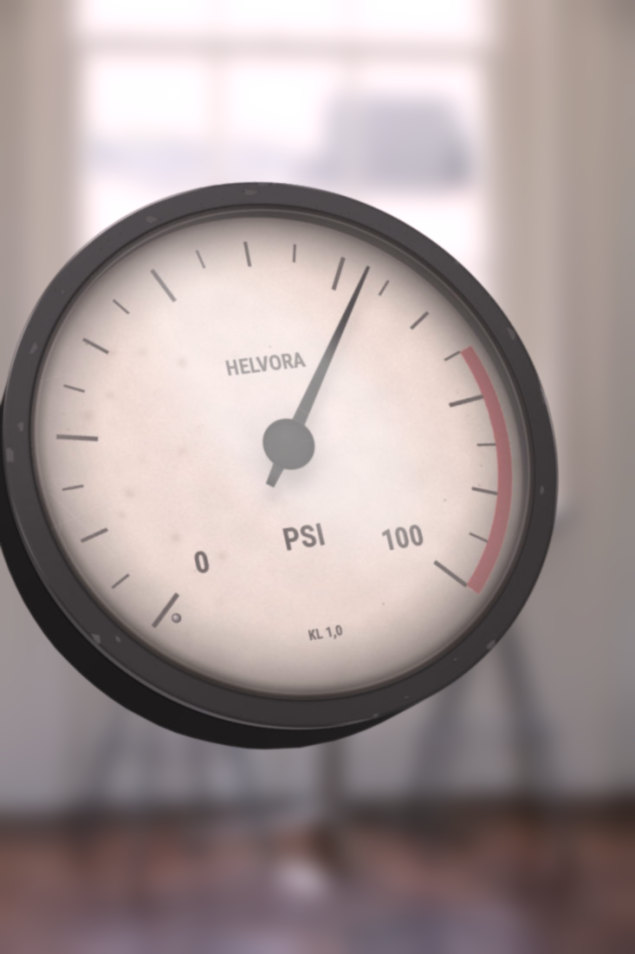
62.5 psi
